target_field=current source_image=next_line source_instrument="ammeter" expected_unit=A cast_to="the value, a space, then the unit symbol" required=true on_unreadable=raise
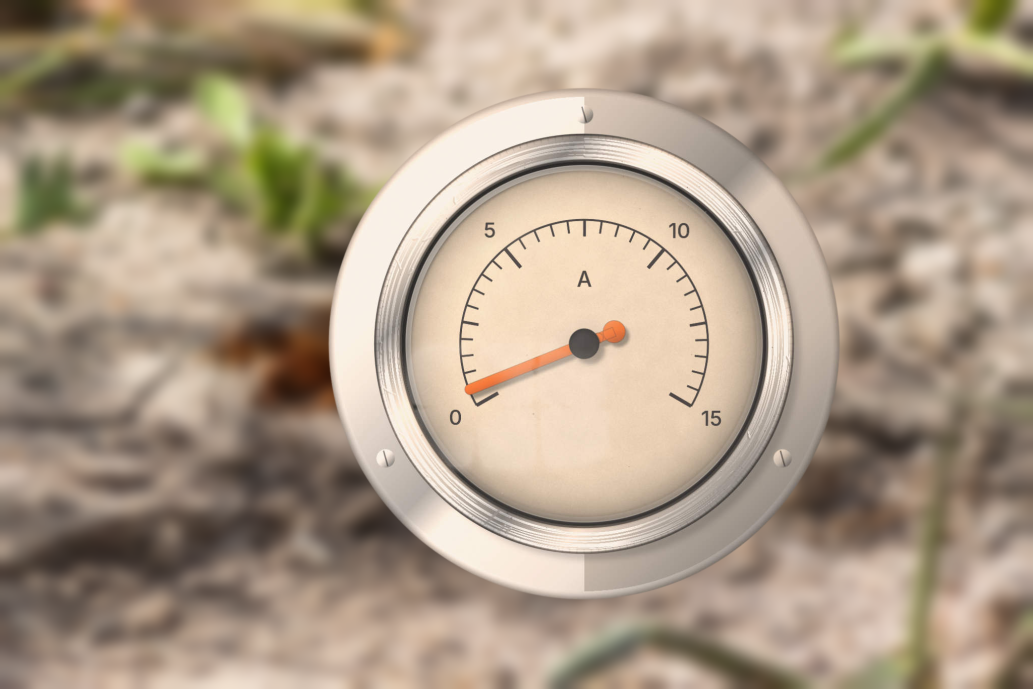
0.5 A
